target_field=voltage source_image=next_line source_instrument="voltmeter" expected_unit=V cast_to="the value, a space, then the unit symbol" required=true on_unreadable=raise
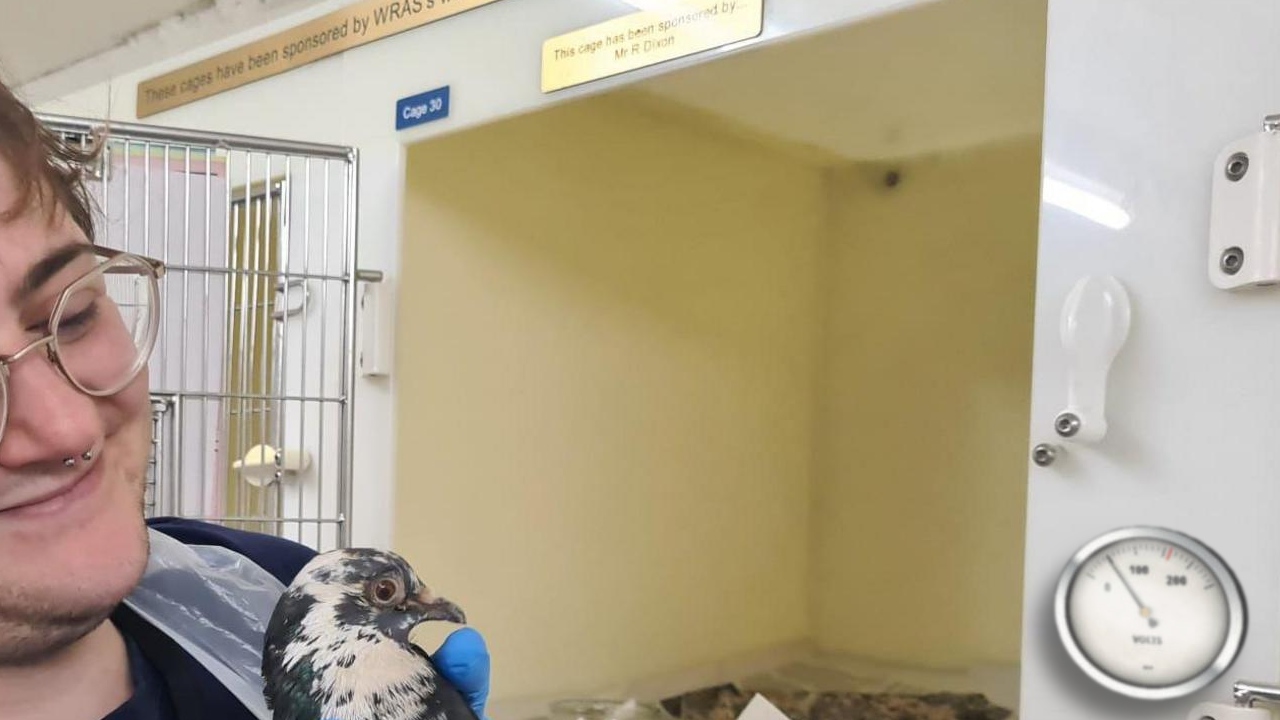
50 V
